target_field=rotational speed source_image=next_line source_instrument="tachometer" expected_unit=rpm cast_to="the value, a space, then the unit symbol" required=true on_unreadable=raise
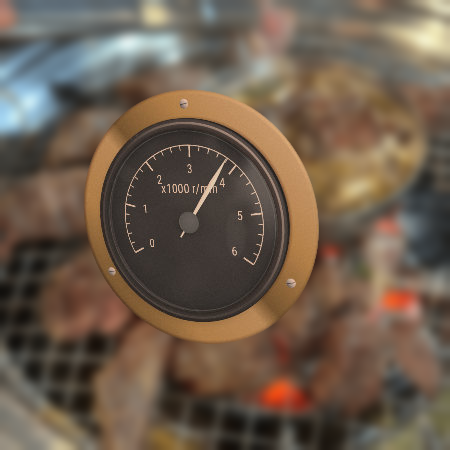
3800 rpm
